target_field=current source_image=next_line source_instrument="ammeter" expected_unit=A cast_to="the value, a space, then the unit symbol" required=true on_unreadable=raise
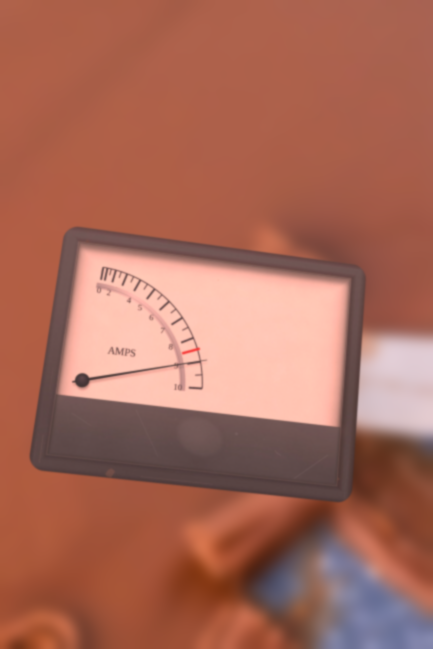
9 A
